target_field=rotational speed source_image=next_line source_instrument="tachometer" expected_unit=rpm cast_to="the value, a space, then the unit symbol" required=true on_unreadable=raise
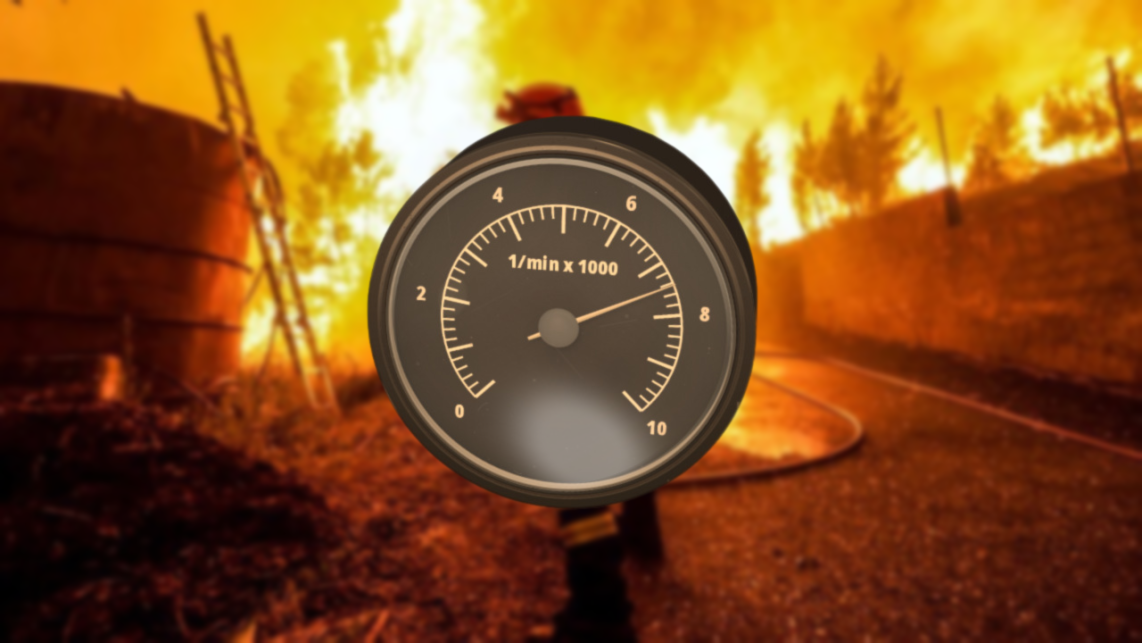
7400 rpm
